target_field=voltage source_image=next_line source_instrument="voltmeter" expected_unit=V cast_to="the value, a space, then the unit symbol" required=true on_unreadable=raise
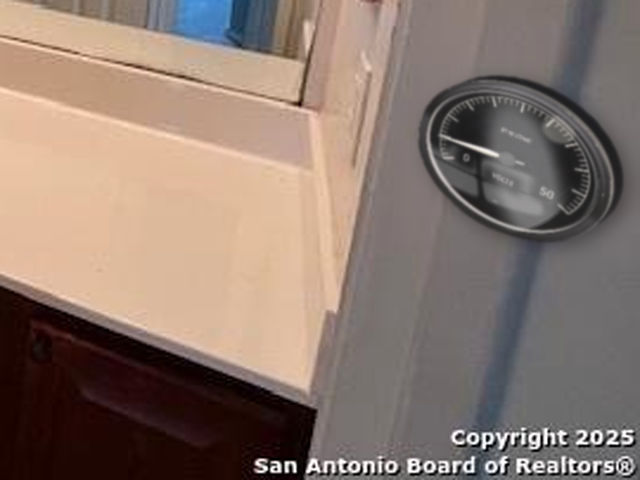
5 V
